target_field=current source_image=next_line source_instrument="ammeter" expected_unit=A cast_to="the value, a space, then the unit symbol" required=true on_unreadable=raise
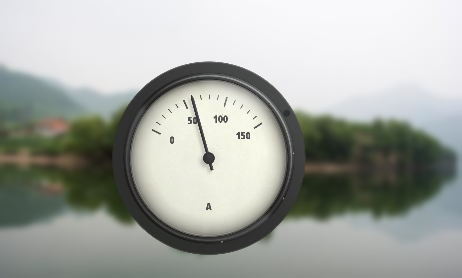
60 A
